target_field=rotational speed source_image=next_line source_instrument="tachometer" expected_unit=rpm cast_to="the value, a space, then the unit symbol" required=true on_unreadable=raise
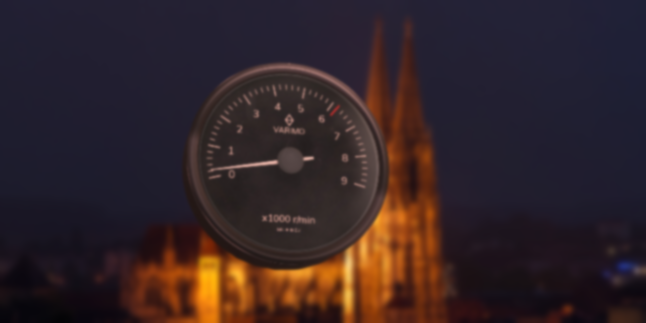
200 rpm
